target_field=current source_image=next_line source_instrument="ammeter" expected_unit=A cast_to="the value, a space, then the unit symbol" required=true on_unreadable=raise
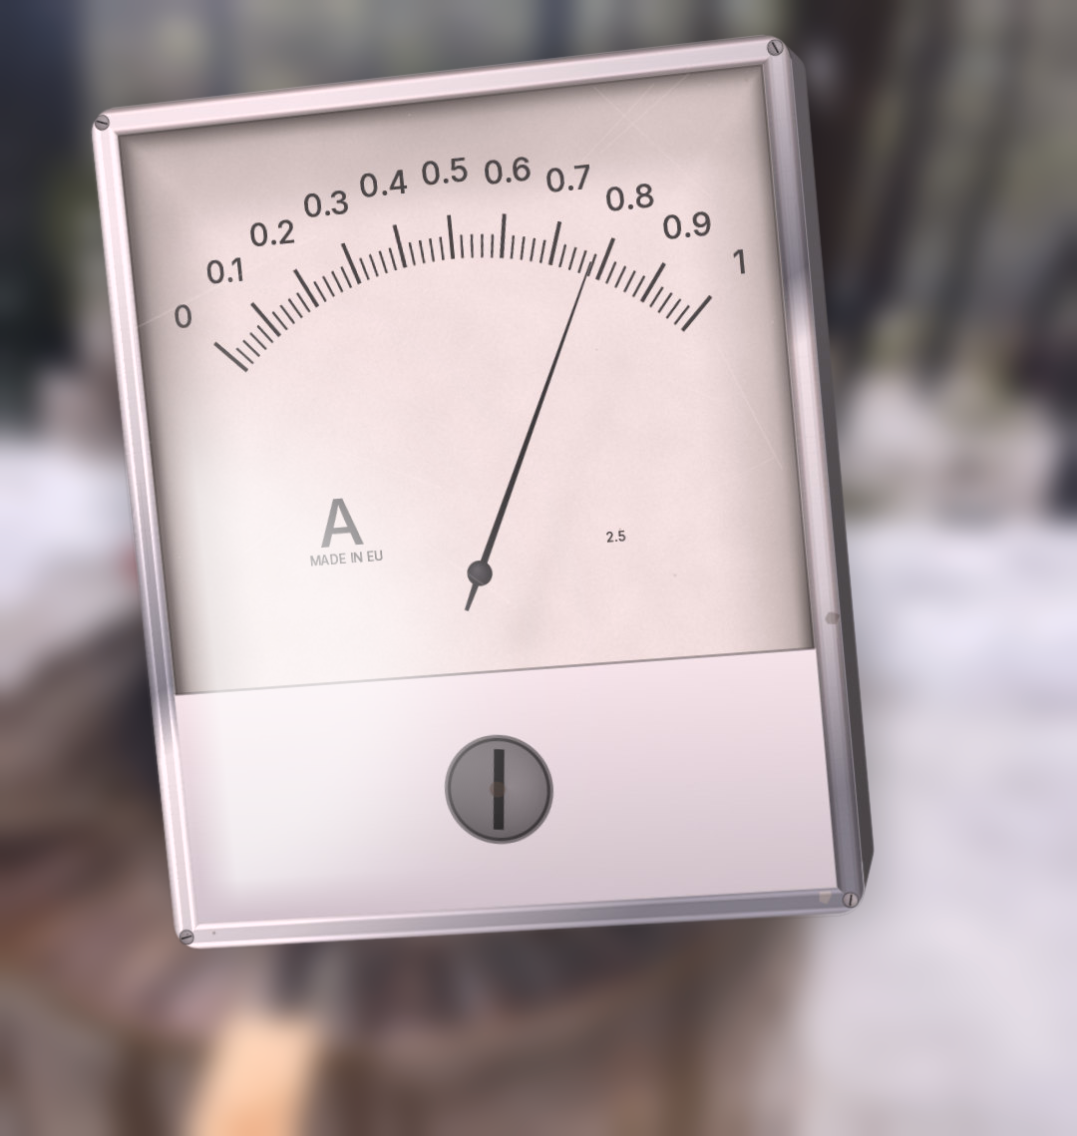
0.78 A
